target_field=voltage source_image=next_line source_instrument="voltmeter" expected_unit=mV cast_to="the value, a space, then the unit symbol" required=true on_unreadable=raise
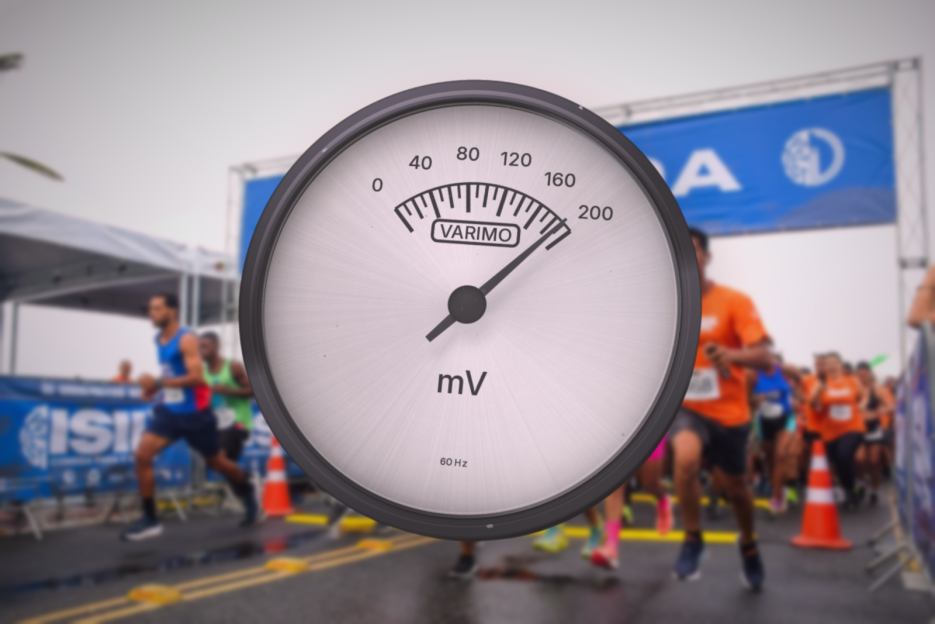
190 mV
